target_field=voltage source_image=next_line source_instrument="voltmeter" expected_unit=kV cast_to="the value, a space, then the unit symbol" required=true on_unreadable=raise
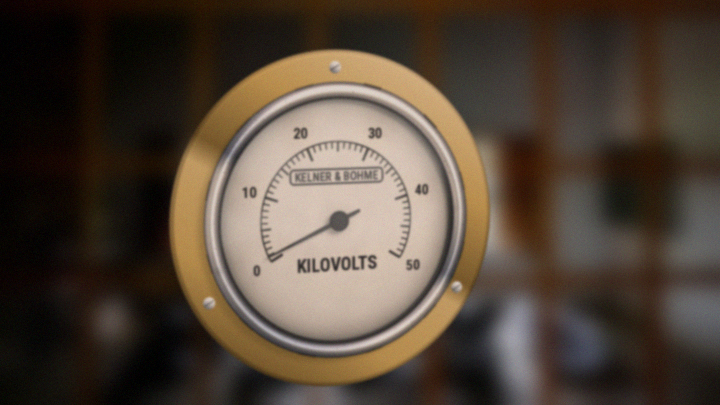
1 kV
